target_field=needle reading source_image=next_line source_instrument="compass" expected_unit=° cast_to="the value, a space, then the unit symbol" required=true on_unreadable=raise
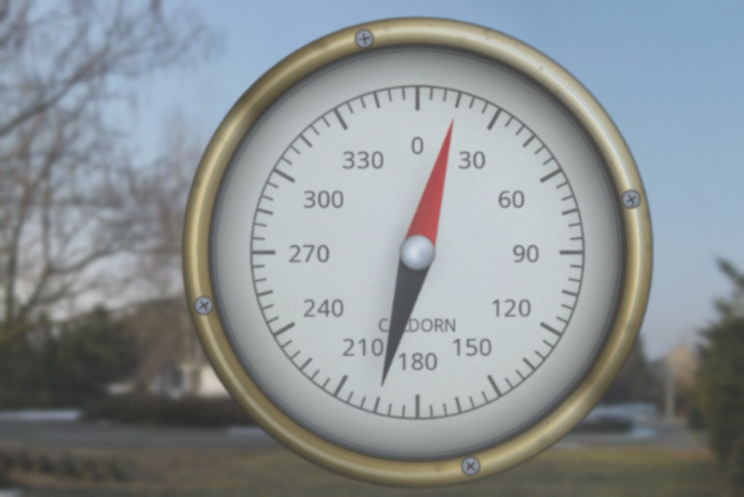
15 °
